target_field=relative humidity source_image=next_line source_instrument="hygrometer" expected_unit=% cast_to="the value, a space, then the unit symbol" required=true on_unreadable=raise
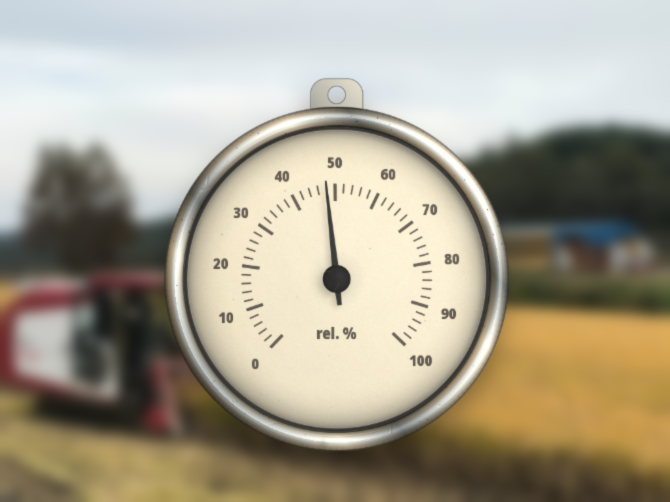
48 %
